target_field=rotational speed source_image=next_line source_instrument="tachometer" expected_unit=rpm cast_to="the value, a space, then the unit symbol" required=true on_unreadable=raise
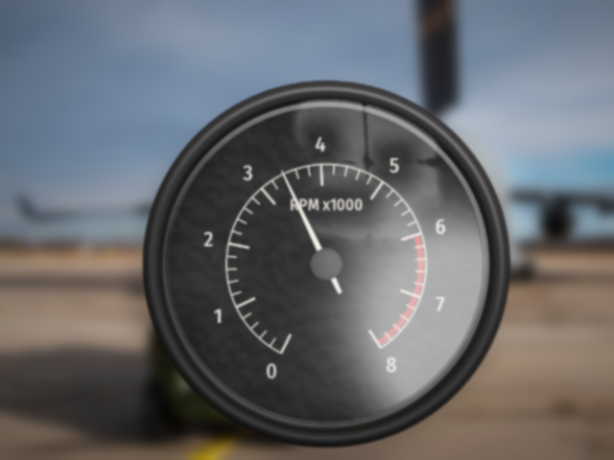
3400 rpm
